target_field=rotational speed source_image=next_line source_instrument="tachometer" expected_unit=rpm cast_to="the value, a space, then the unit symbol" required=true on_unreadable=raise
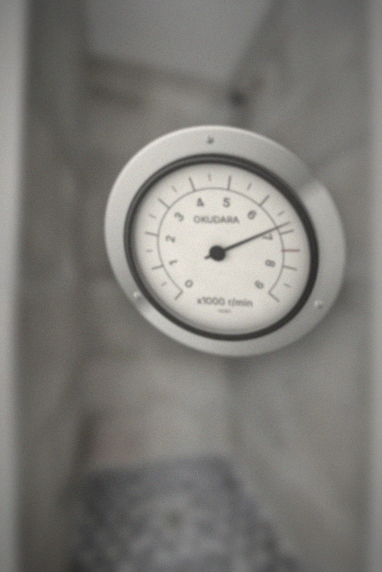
6750 rpm
